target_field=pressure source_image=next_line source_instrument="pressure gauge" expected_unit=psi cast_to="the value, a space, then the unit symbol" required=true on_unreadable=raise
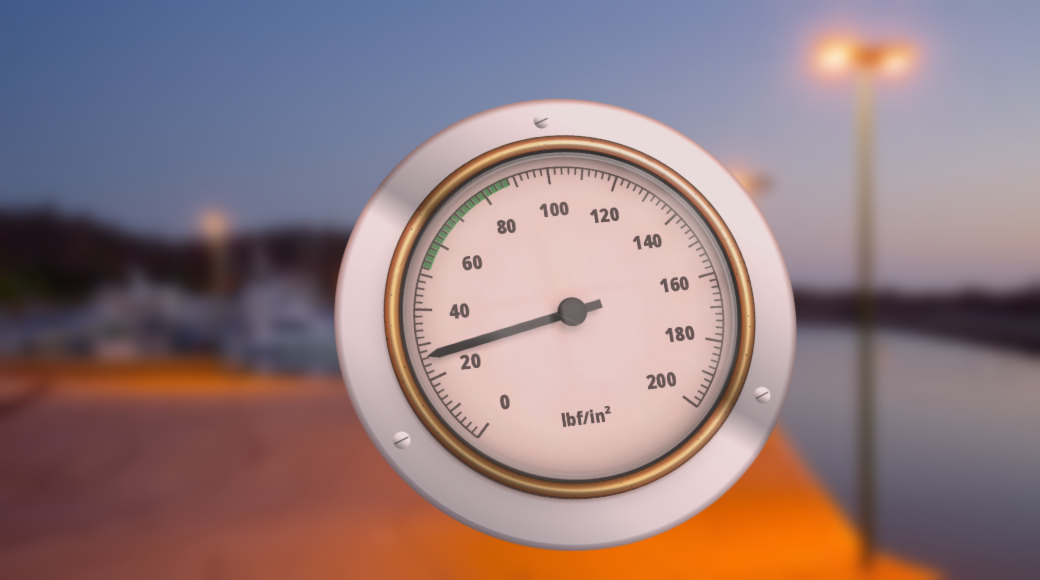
26 psi
